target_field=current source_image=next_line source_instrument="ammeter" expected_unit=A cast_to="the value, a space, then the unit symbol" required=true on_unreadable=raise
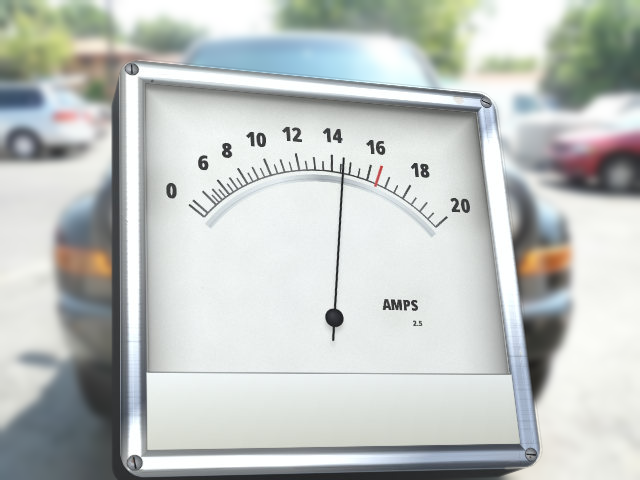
14.5 A
